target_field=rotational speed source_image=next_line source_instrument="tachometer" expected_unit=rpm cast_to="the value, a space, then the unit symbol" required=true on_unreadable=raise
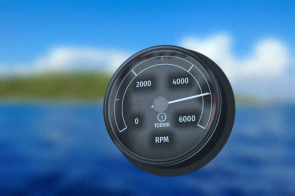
5000 rpm
